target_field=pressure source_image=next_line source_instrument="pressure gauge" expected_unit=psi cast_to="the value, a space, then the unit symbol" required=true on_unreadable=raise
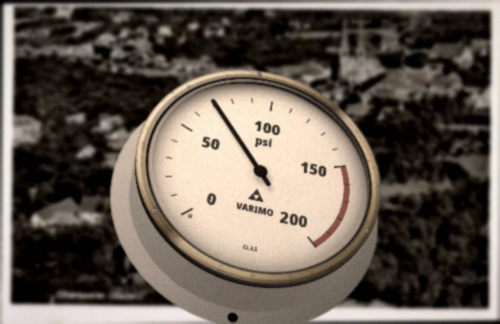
70 psi
